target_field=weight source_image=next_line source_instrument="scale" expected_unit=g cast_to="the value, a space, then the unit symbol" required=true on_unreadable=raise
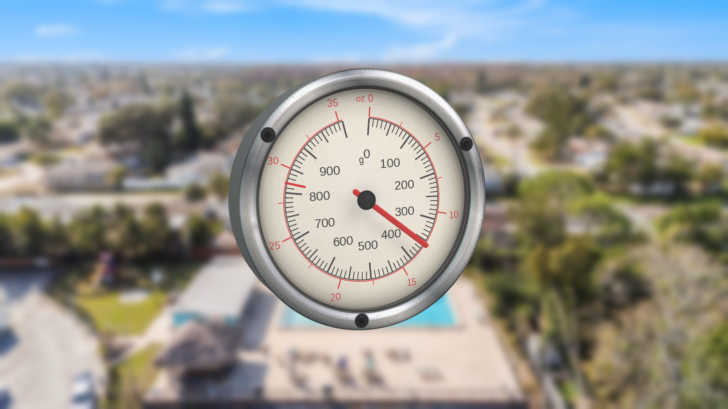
360 g
